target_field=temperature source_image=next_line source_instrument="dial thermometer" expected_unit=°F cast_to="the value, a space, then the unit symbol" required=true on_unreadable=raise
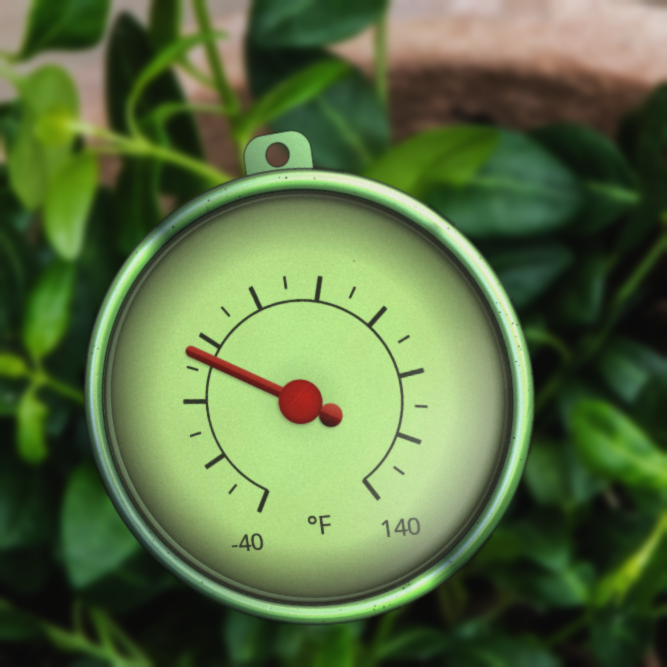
15 °F
